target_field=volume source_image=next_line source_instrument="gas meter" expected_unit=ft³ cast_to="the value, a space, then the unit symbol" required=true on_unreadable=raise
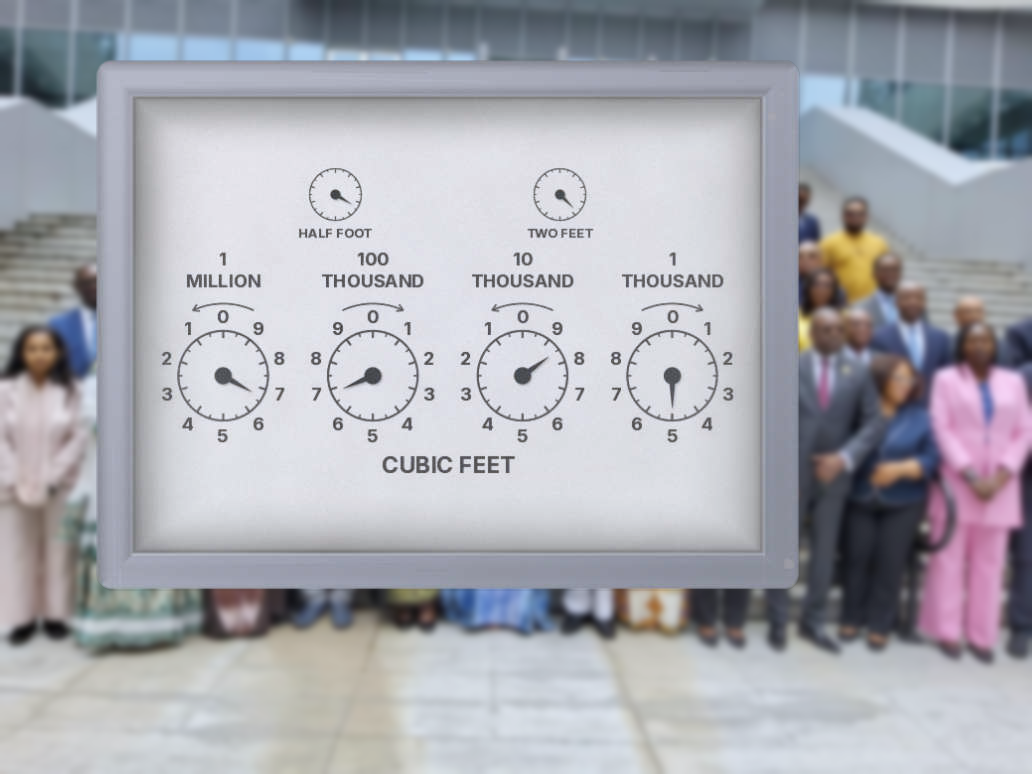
668500 ft³
